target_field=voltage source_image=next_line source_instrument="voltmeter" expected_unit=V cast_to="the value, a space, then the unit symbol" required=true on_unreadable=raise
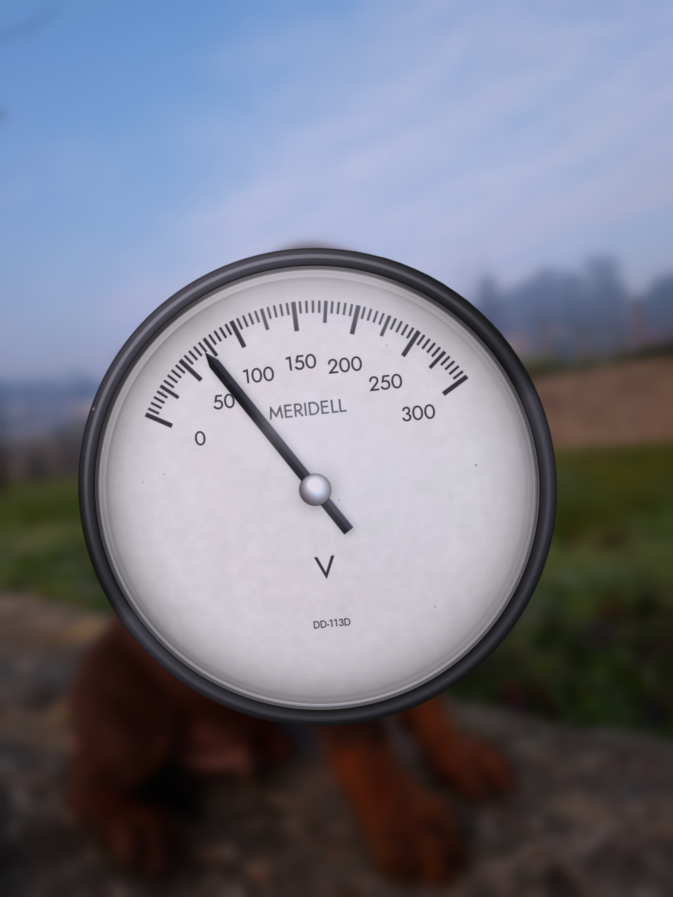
70 V
